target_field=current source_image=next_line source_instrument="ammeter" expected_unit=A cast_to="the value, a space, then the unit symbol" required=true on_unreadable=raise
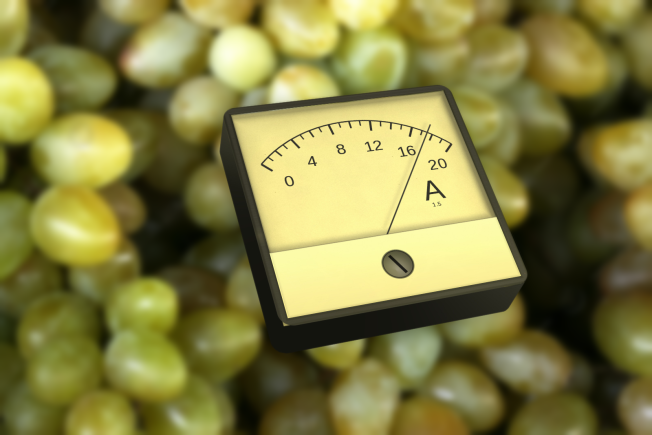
17.5 A
